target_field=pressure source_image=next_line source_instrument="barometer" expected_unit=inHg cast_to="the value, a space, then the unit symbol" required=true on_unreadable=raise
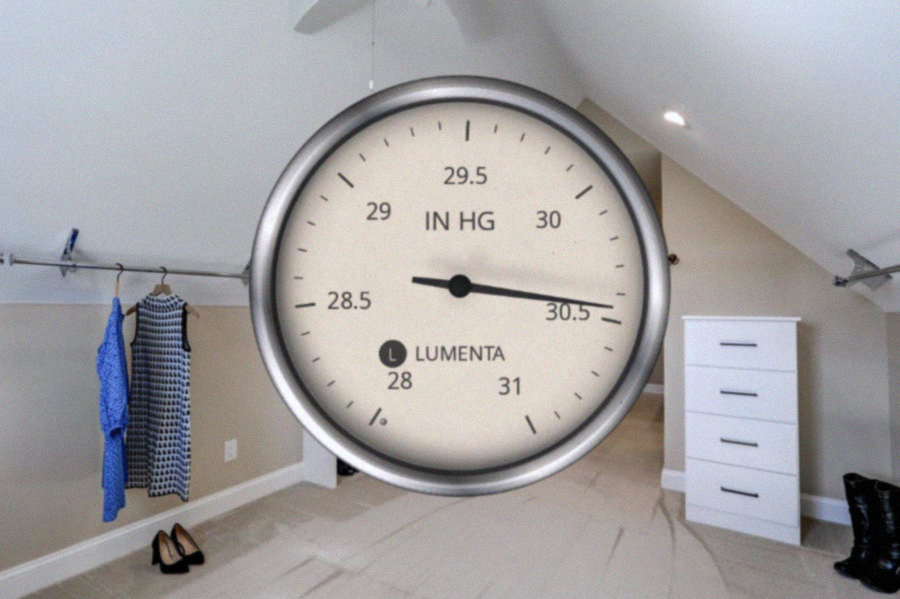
30.45 inHg
